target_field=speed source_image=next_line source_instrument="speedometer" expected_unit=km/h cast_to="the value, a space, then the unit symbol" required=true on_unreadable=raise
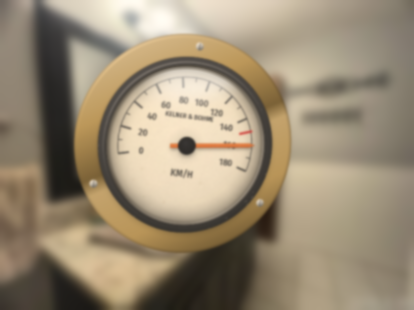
160 km/h
